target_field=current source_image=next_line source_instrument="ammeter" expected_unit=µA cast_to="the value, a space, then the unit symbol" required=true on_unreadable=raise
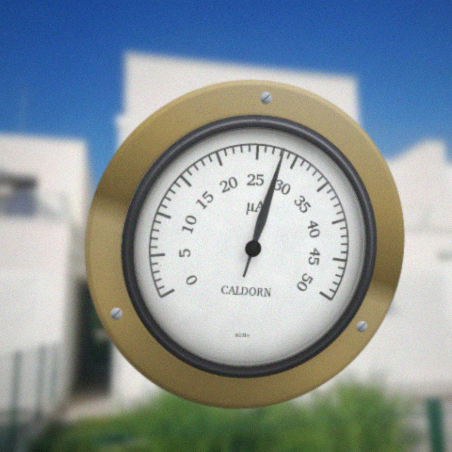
28 µA
